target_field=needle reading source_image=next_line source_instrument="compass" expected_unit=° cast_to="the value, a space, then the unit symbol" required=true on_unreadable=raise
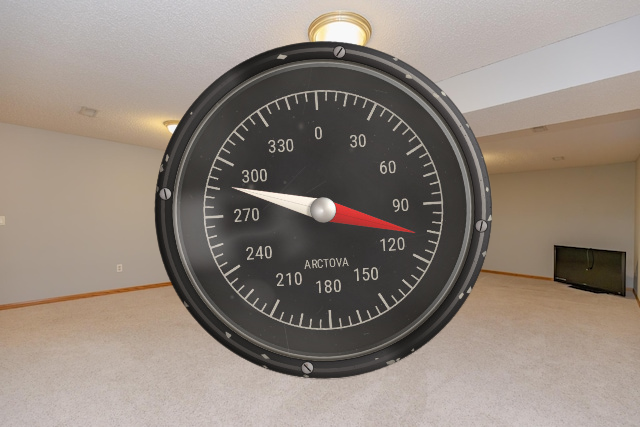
107.5 °
